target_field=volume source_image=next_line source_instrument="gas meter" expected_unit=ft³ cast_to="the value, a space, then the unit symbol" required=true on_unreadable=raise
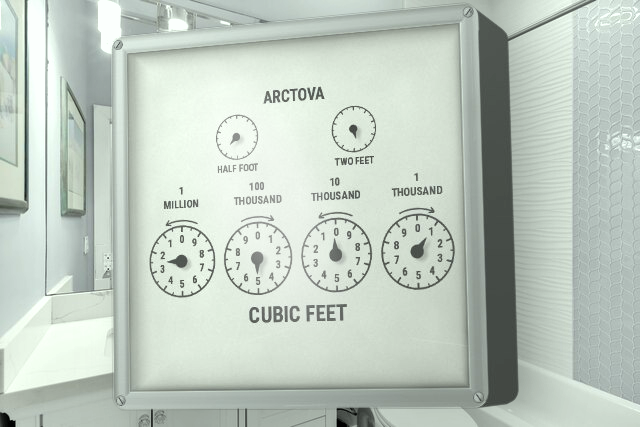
250100 ft³
